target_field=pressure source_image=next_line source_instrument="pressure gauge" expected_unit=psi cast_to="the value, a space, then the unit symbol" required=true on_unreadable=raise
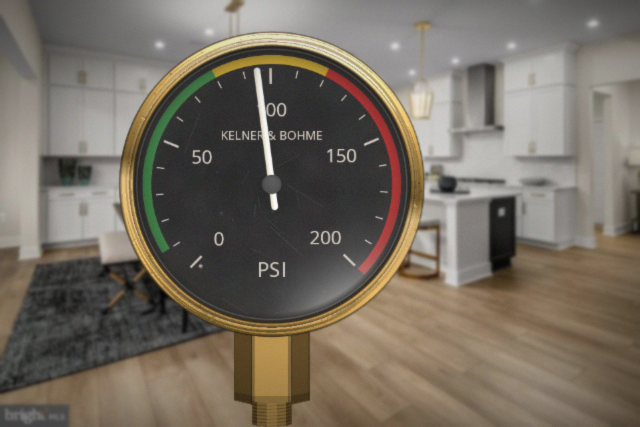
95 psi
